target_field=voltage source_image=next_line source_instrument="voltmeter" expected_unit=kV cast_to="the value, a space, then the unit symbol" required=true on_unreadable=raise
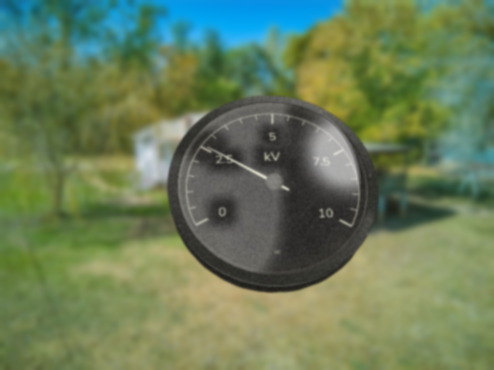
2.5 kV
